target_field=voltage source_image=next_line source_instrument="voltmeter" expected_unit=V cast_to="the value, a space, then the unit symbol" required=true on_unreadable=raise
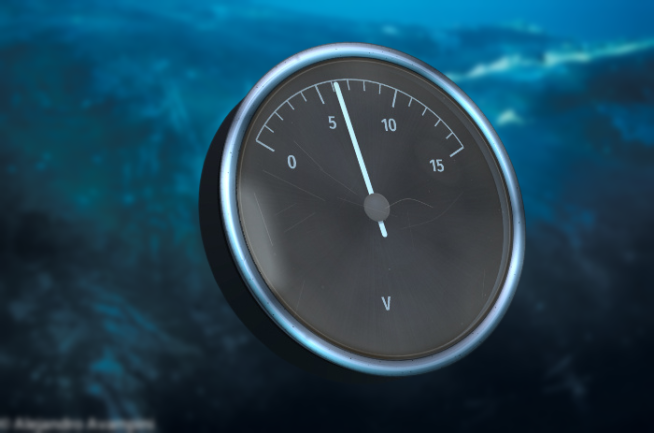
6 V
